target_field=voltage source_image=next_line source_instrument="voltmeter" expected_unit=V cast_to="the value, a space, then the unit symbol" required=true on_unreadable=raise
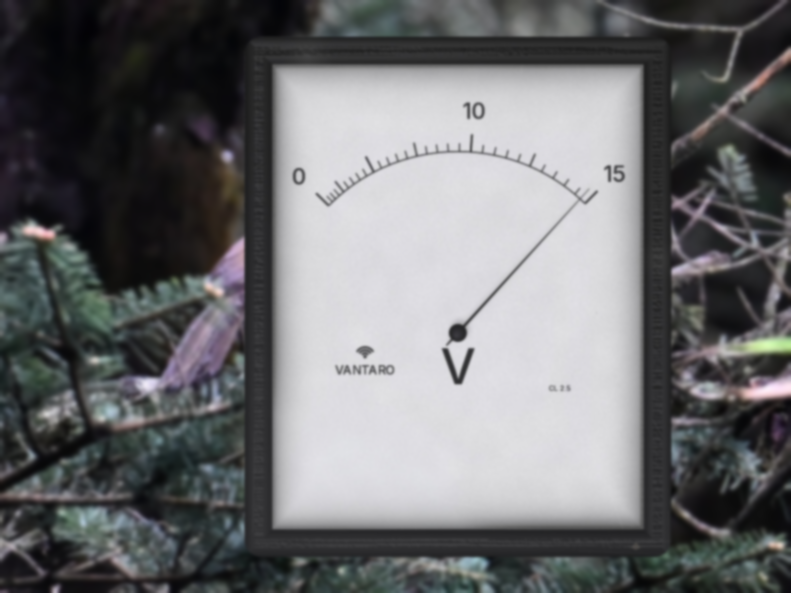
14.75 V
